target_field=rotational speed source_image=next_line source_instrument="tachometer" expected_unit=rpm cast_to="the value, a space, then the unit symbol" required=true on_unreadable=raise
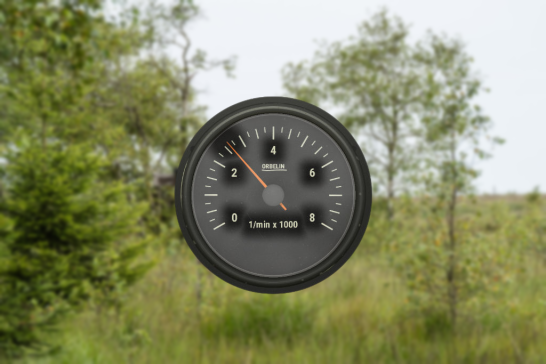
2625 rpm
